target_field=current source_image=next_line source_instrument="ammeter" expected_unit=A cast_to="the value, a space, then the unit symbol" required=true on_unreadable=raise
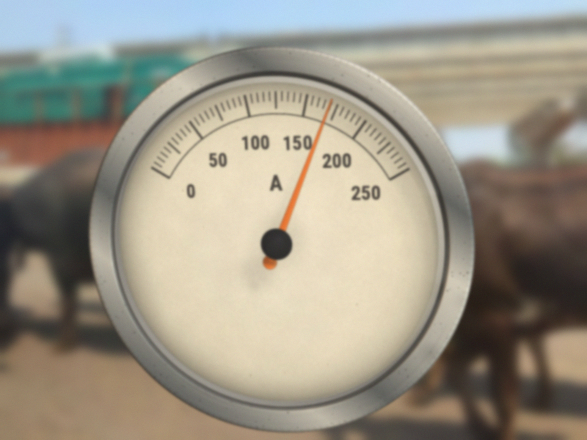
170 A
